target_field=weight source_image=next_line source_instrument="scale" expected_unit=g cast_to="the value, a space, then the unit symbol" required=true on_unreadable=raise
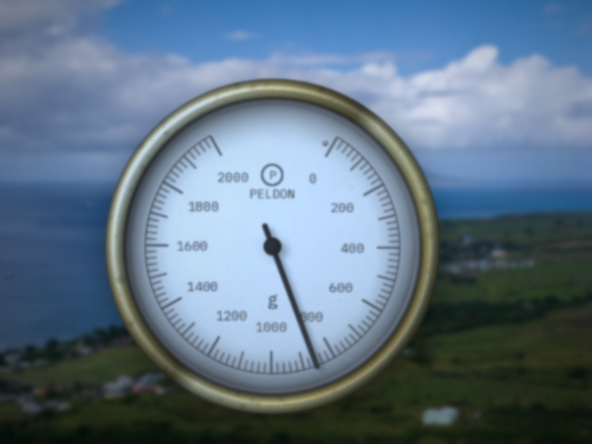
860 g
